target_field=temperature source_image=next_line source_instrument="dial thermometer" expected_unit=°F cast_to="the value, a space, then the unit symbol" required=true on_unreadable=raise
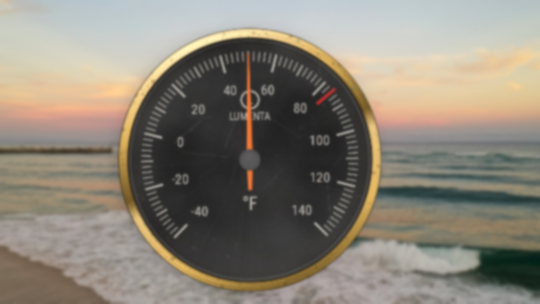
50 °F
